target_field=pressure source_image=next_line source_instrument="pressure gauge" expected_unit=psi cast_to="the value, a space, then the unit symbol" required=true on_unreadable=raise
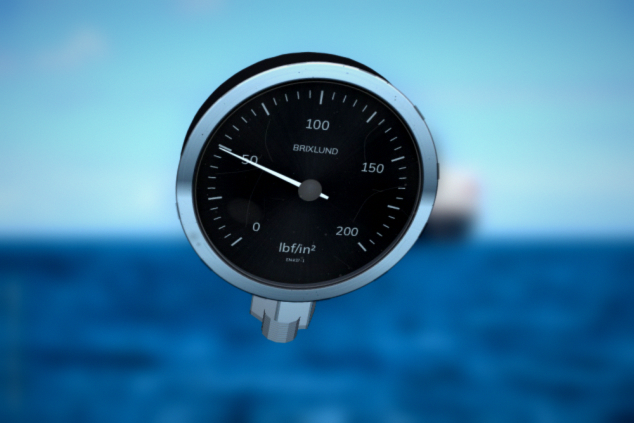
50 psi
